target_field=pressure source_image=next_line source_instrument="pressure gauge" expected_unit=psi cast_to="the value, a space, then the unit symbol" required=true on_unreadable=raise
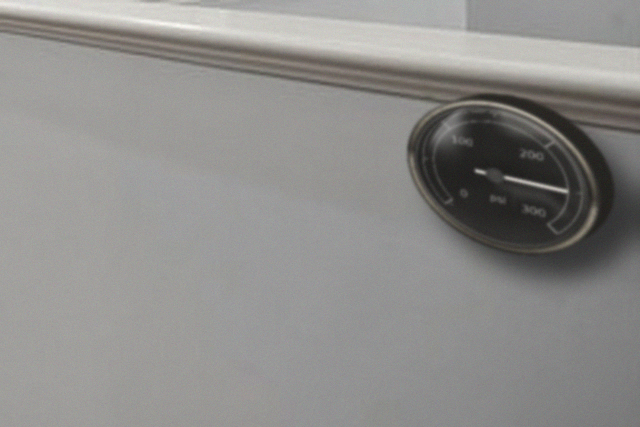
250 psi
